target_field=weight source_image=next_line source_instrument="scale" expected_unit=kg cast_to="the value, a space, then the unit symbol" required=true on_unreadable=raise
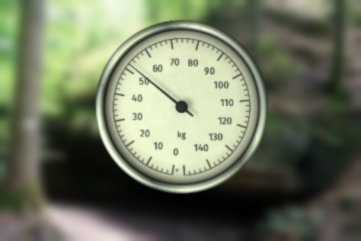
52 kg
